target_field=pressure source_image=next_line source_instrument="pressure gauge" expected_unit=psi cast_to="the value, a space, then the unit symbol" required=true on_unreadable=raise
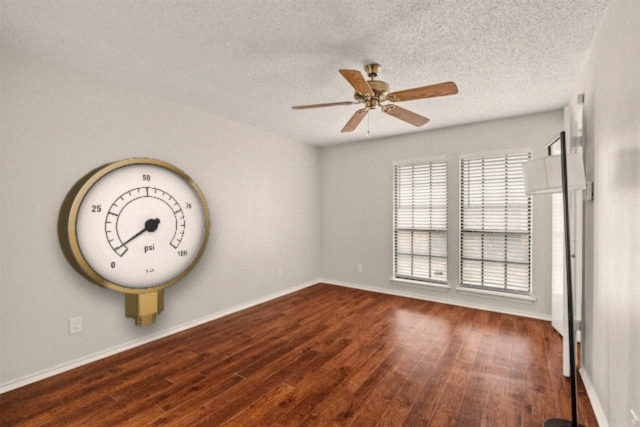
5 psi
